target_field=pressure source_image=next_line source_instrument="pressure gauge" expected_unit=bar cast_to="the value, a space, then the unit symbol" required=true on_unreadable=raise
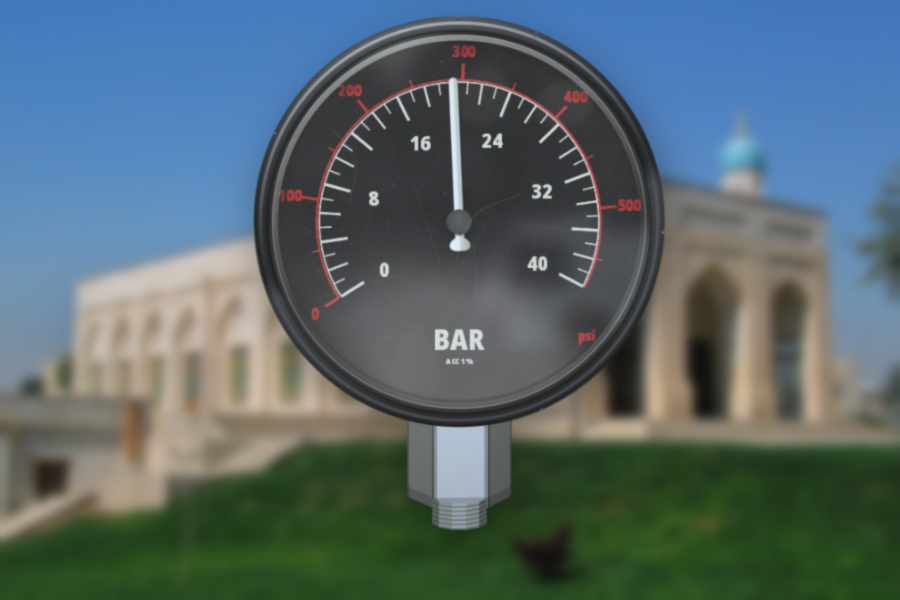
20 bar
